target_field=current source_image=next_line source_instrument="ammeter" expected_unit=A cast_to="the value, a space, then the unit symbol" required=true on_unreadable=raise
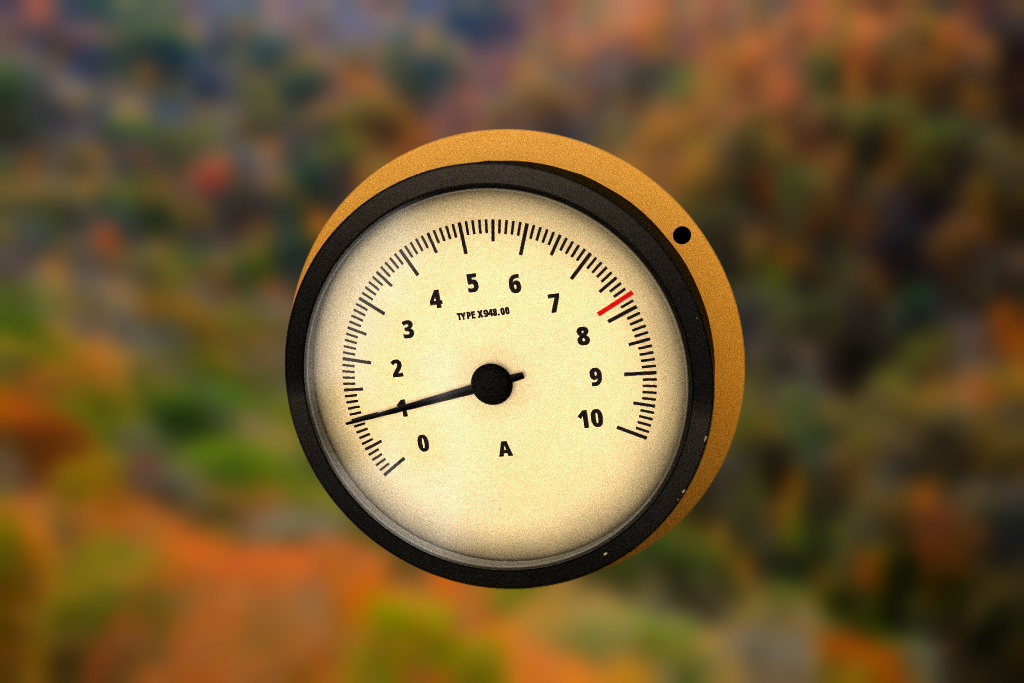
1 A
